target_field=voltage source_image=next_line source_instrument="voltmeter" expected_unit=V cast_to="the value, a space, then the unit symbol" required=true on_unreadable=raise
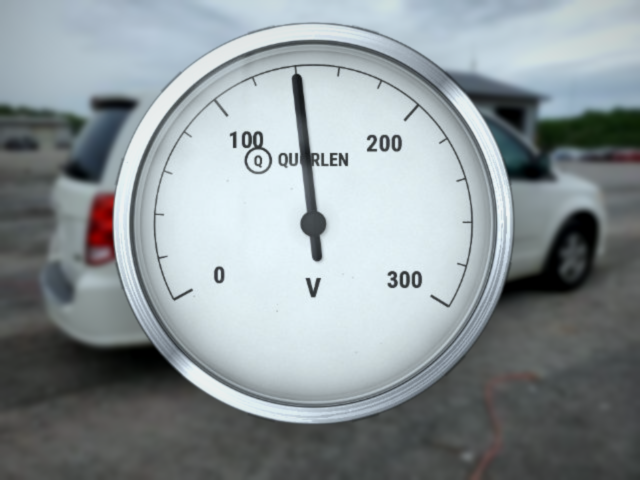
140 V
